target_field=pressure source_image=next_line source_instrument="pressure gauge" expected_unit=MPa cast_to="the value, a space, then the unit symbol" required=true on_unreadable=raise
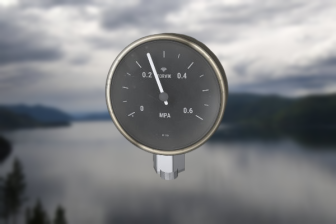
0.25 MPa
